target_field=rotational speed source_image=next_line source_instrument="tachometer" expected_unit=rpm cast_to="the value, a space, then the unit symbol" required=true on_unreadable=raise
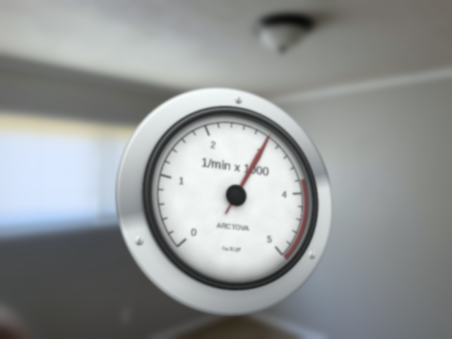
3000 rpm
